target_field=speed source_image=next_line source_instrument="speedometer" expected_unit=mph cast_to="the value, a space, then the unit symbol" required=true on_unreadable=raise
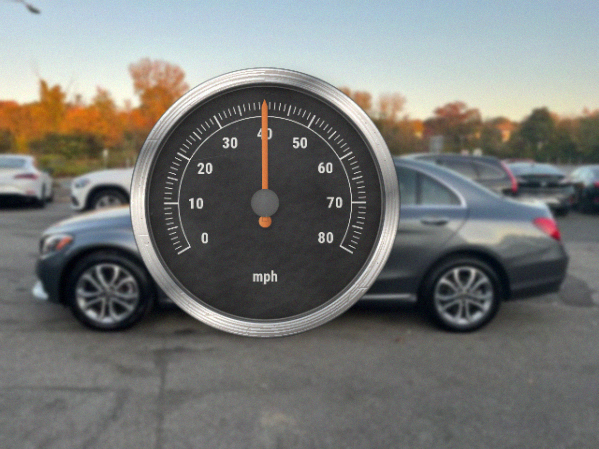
40 mph
